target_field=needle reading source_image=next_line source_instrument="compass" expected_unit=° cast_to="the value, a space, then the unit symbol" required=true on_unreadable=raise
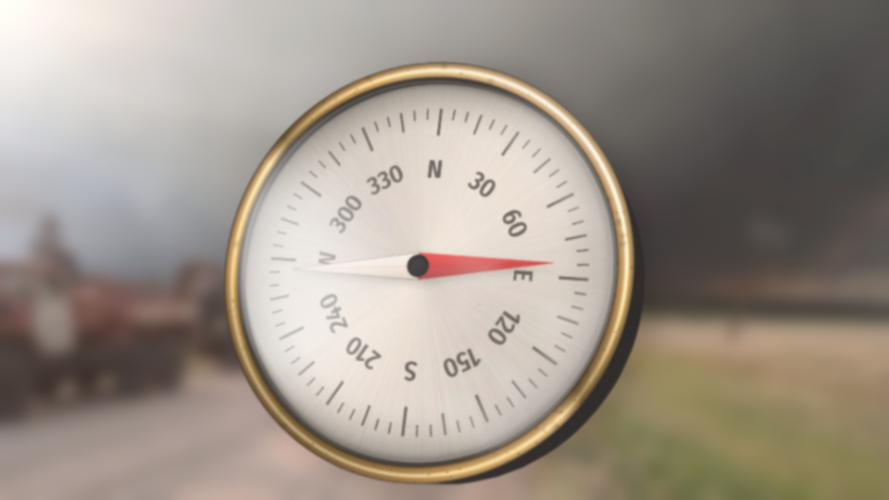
85 °
